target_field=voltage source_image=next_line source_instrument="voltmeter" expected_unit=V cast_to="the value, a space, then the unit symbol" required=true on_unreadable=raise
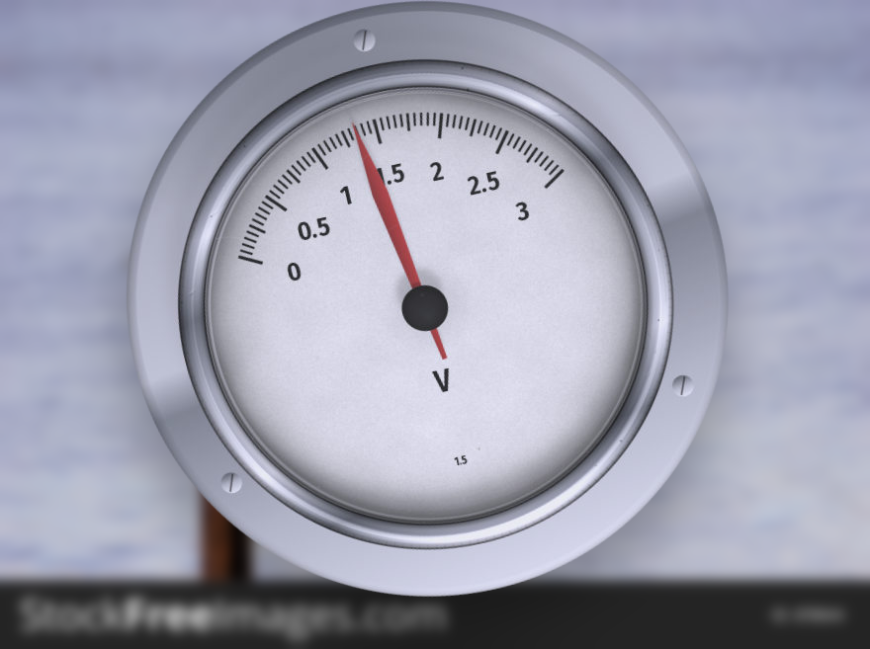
1.35 V
